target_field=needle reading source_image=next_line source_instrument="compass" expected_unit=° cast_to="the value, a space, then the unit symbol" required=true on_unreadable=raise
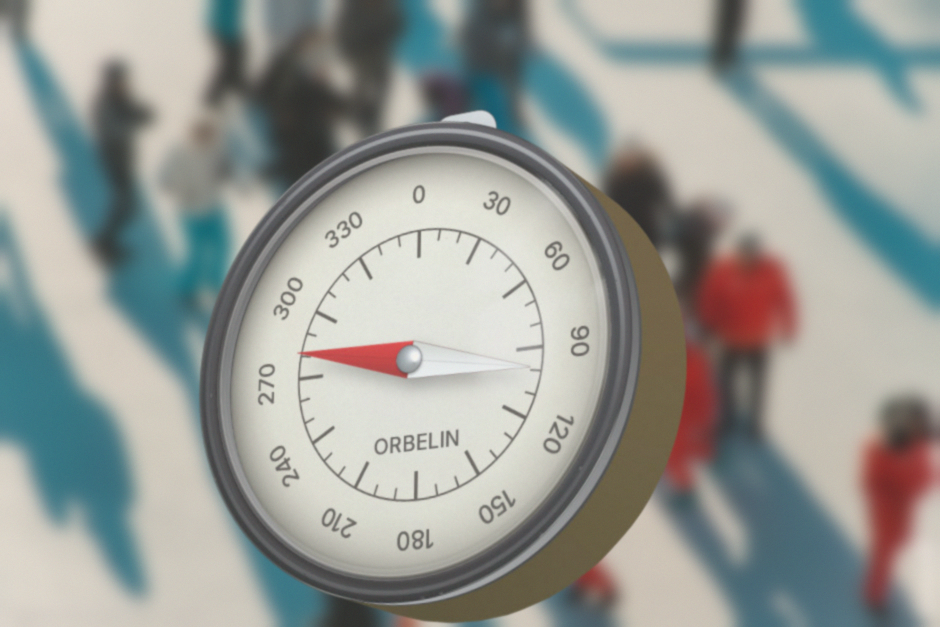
280 °
